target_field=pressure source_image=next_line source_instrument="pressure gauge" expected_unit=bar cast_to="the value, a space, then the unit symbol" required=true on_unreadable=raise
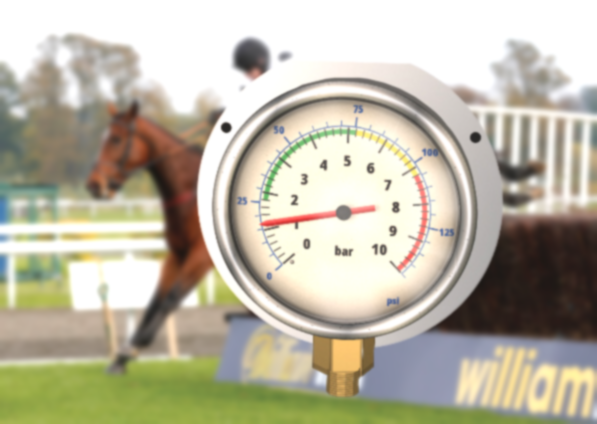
1.2 bar
